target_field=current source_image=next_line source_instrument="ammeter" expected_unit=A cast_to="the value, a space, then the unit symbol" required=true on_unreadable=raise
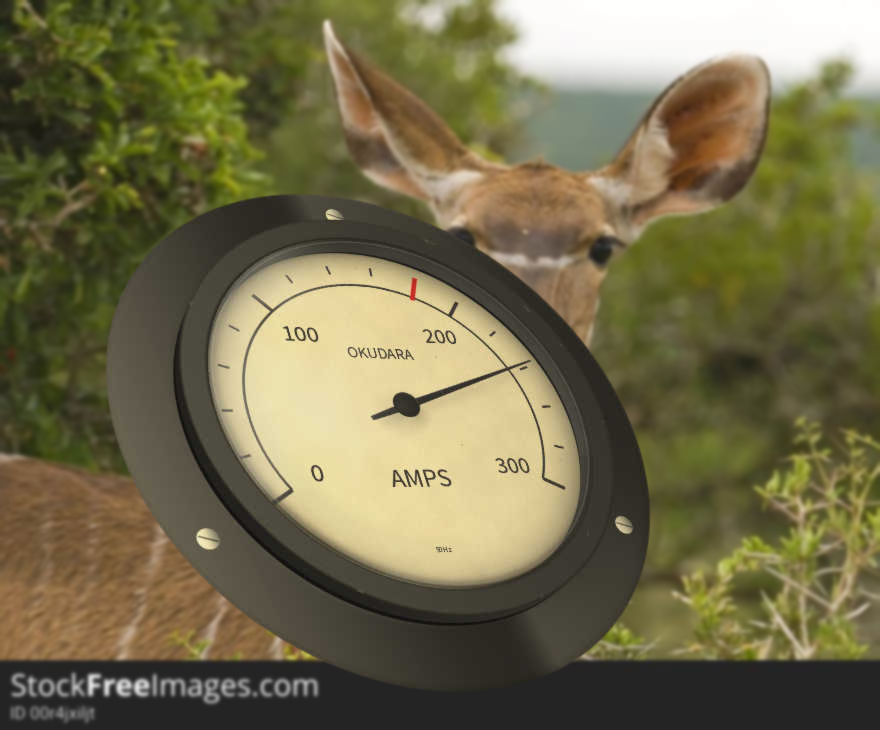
240 A
